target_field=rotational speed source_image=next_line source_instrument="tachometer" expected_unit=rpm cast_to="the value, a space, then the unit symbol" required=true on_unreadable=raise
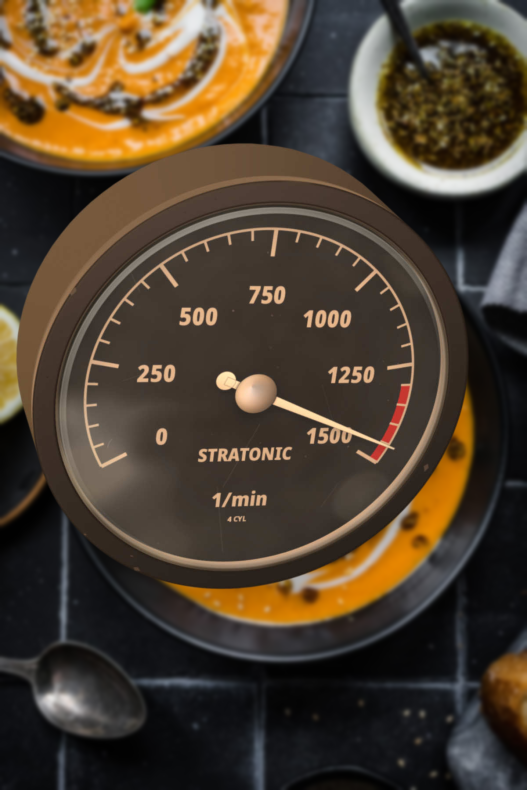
1450 rpm
